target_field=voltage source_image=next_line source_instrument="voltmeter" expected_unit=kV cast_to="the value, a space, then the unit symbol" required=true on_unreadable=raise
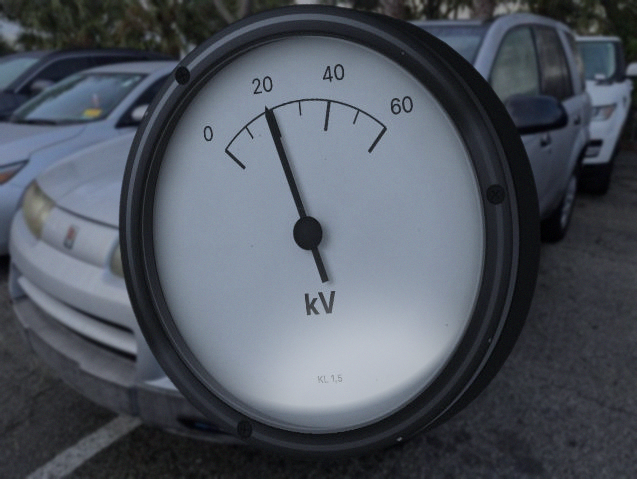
20 kV
